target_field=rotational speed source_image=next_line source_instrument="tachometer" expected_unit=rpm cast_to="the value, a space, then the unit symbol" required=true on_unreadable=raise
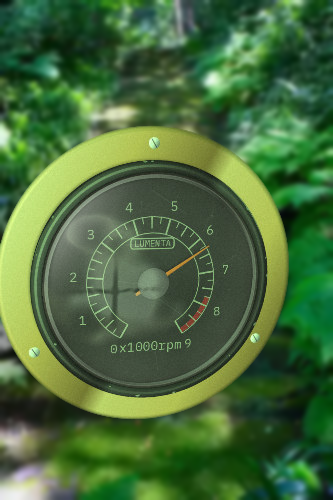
6250 rpm
